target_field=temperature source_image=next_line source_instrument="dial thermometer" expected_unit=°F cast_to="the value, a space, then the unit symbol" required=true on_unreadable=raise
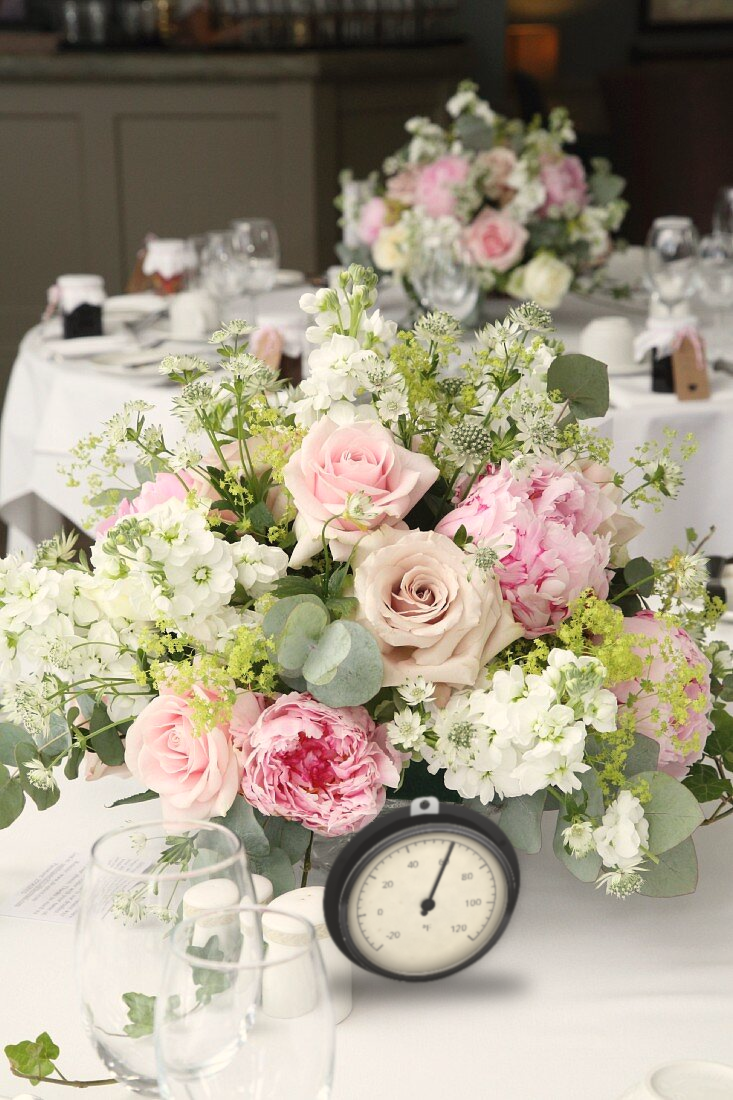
60 °F
